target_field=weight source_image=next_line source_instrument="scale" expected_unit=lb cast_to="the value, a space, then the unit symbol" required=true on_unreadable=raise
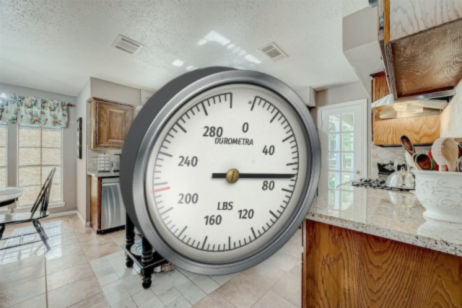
68 lb
